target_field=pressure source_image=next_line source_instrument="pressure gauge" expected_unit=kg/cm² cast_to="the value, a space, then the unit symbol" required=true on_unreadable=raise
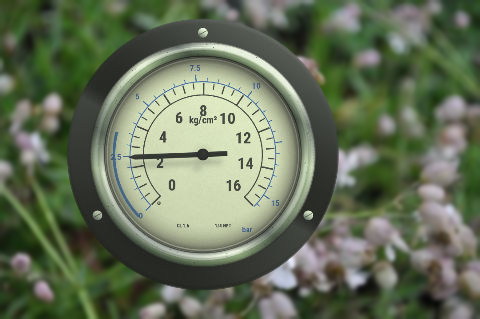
2.5 kg/cm²
